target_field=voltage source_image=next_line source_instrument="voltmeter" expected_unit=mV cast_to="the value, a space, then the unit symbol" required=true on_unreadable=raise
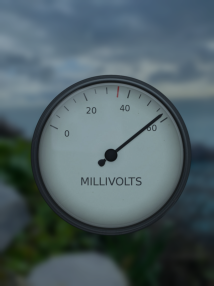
57.5 mV
